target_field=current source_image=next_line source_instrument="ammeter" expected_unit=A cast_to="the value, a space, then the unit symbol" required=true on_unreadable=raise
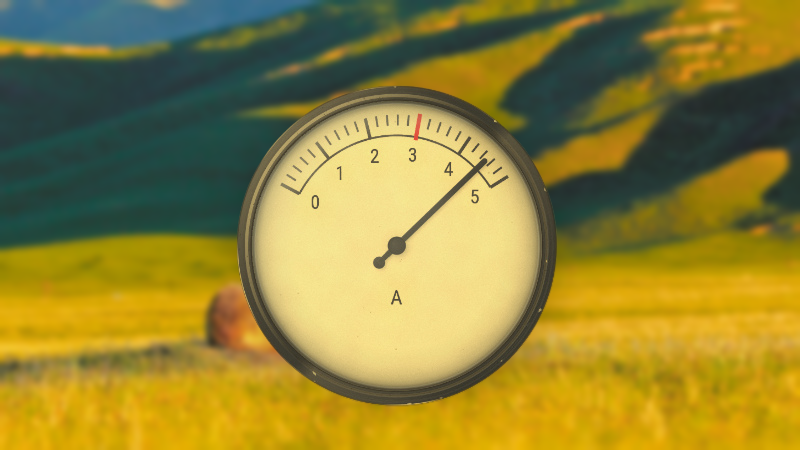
4.5 A
